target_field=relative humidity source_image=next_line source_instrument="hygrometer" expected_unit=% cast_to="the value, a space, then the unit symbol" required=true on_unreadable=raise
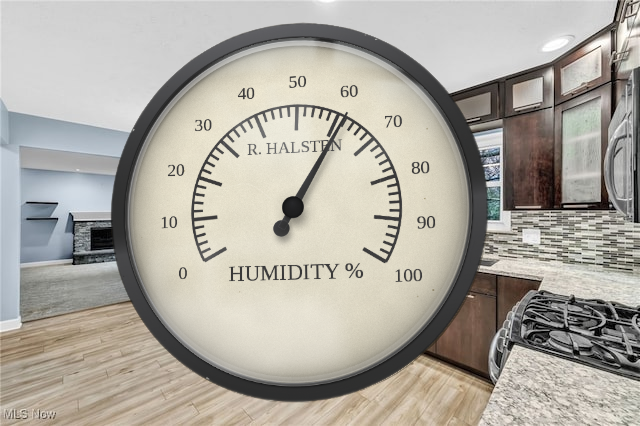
62 %
